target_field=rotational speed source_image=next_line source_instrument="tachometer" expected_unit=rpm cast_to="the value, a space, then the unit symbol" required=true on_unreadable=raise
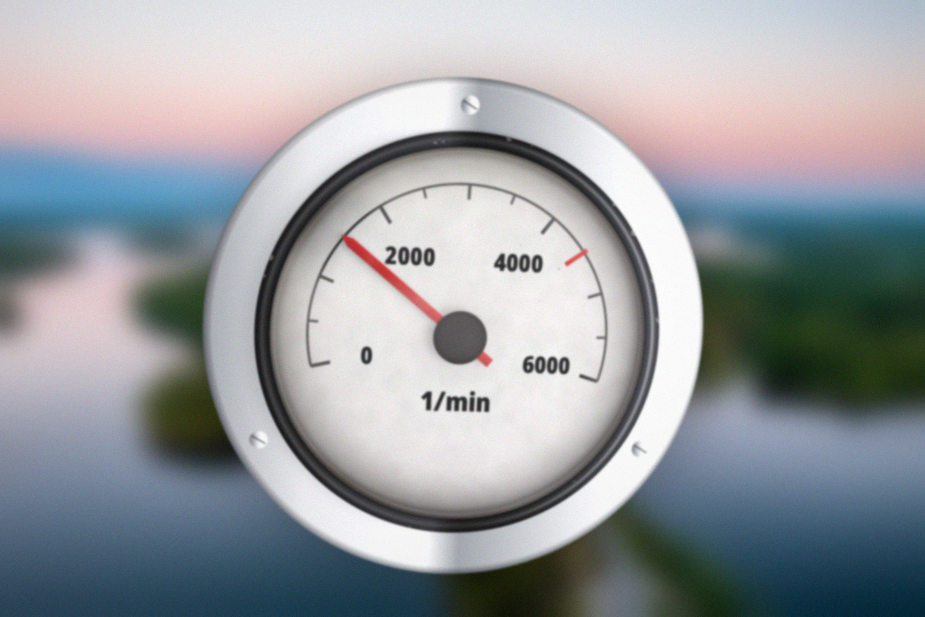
1500 rpm
